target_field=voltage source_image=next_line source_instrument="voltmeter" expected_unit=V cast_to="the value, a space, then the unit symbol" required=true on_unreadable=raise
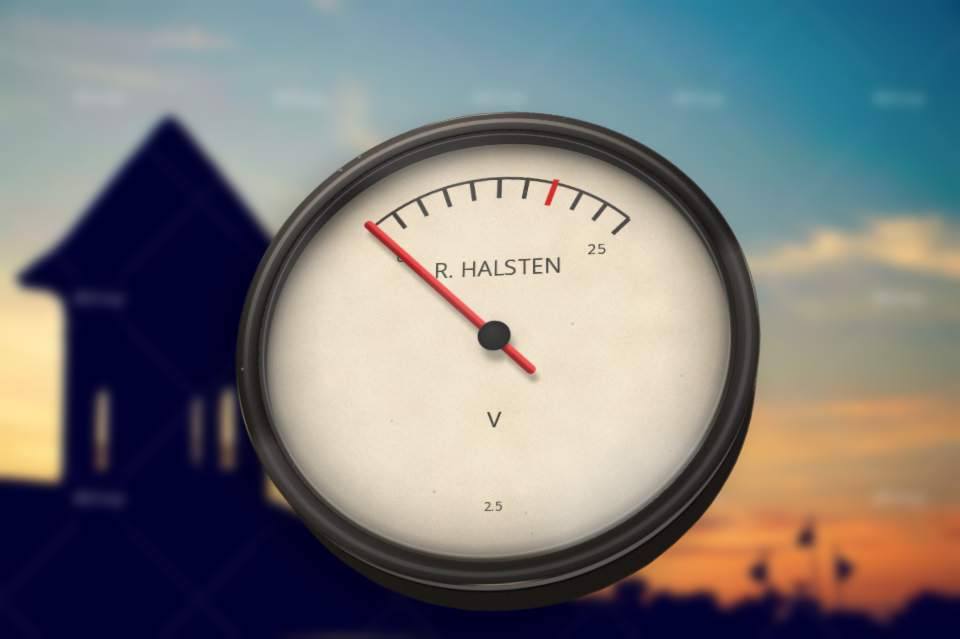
0 V
